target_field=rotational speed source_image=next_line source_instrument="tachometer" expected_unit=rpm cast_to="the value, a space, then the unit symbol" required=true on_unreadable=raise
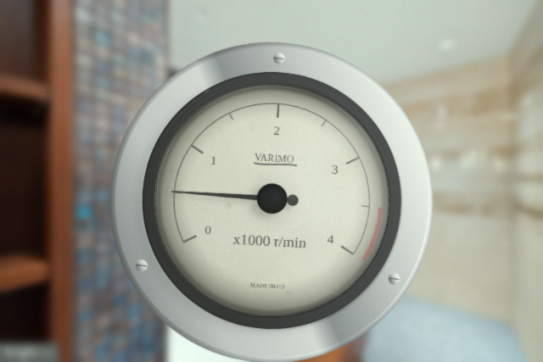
500 rpm
